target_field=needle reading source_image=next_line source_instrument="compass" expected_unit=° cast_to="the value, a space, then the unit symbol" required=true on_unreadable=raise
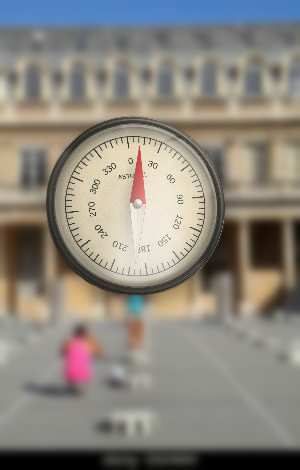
10 °
